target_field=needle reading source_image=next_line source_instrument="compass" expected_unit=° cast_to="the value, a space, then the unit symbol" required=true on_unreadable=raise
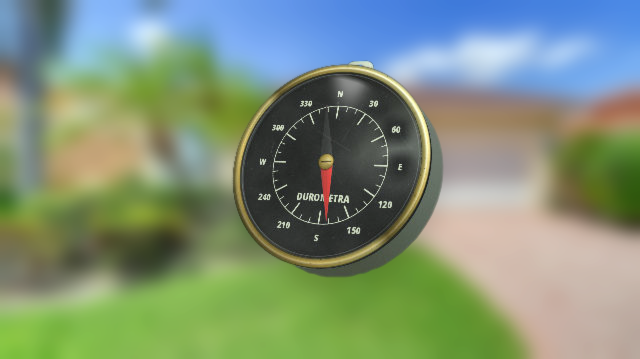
170 °
